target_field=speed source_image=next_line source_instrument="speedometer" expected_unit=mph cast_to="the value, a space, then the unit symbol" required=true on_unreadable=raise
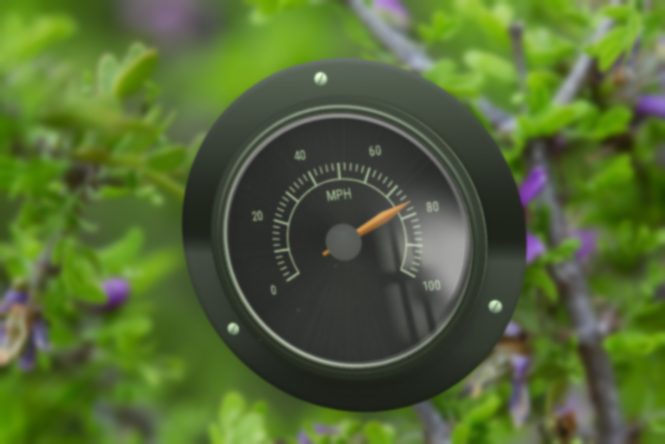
76 mph
